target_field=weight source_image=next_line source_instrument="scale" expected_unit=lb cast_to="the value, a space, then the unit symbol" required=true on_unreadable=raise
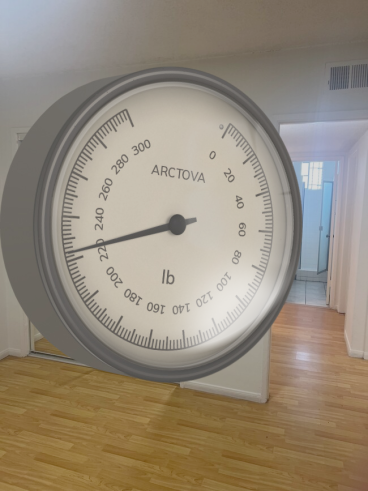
224 lb
